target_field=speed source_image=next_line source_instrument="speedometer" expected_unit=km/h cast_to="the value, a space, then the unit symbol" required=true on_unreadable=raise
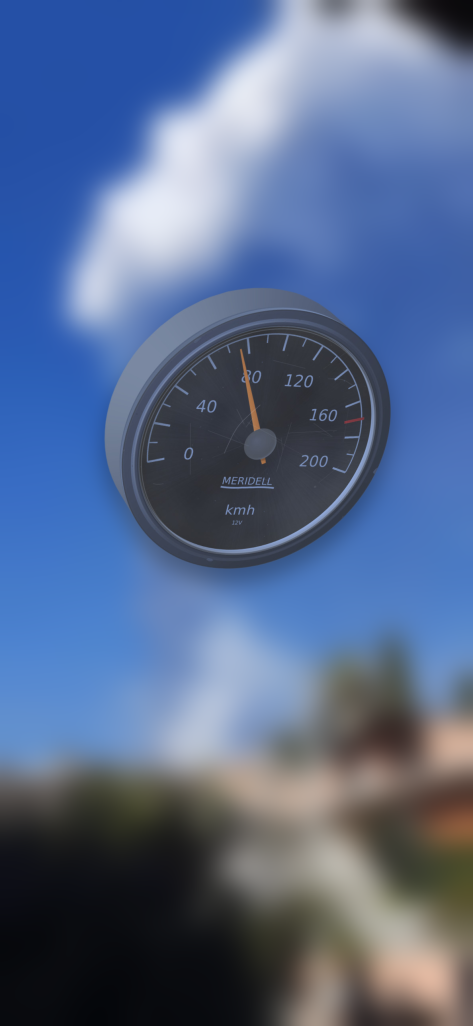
75 km/h
